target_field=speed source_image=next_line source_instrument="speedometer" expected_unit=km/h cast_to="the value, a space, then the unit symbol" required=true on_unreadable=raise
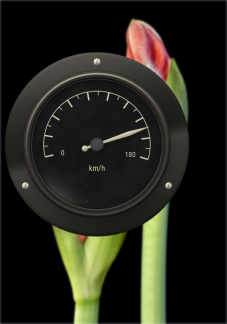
150 km/h
